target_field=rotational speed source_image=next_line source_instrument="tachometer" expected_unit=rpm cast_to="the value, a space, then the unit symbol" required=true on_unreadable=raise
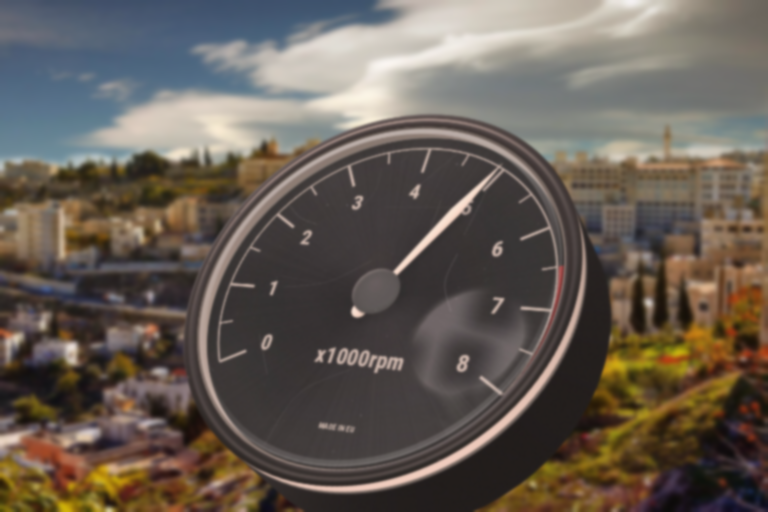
5000 rpm
